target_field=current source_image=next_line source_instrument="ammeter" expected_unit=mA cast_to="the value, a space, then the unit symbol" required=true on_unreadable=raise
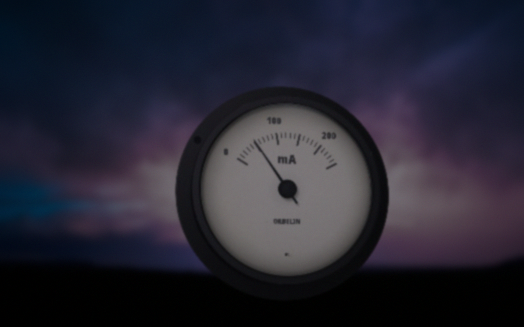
50 mA
